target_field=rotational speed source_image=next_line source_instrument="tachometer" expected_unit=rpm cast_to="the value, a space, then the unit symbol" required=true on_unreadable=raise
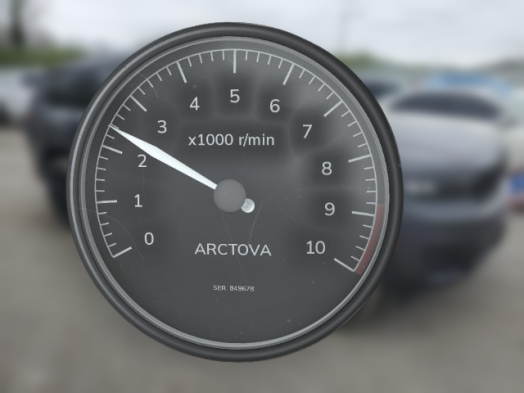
2400 rpm
